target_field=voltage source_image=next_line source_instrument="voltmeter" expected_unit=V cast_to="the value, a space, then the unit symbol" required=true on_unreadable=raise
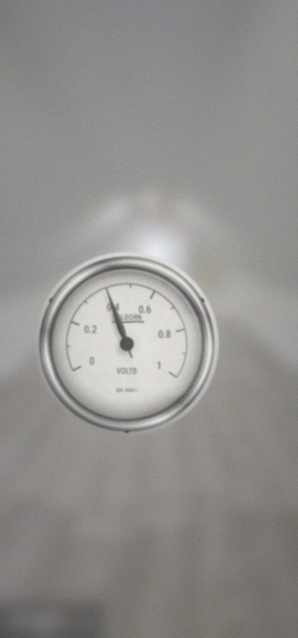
0.4 V
